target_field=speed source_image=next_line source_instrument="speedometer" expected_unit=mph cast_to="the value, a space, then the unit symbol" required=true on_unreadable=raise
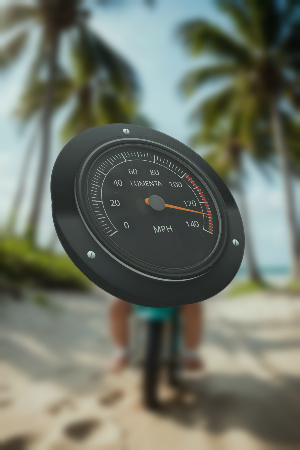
130 mph
